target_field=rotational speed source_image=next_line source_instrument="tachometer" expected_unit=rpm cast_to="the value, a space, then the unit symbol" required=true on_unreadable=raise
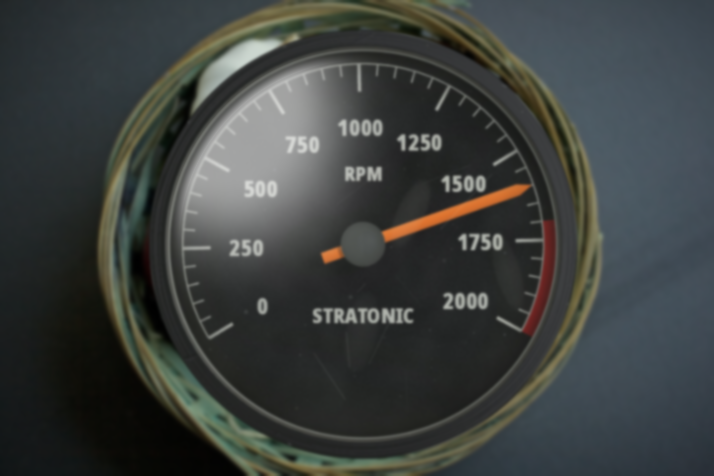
1600 rpm
